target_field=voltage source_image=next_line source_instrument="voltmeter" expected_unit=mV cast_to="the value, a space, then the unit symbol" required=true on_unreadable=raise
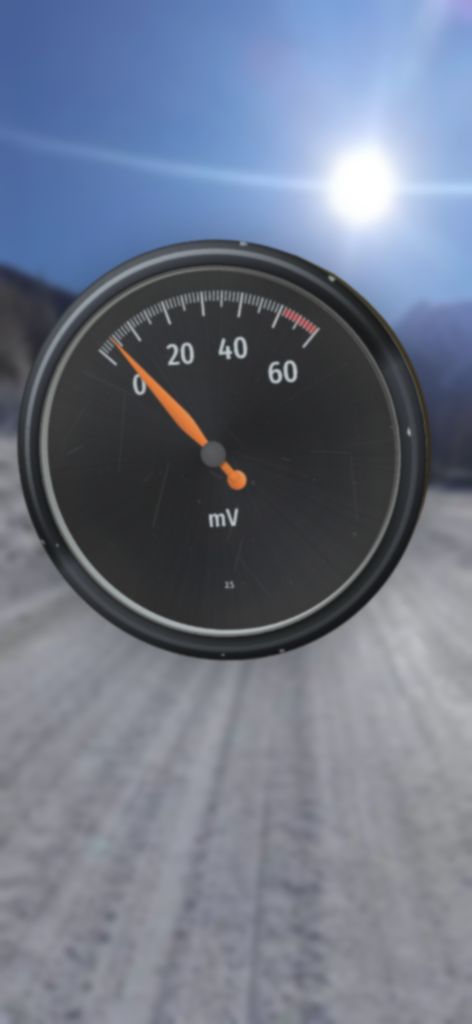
5 mV
